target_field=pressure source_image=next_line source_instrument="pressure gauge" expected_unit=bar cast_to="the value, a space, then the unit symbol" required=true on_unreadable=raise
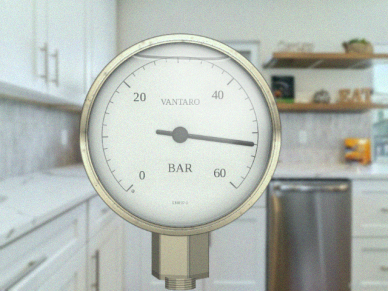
52 bar
